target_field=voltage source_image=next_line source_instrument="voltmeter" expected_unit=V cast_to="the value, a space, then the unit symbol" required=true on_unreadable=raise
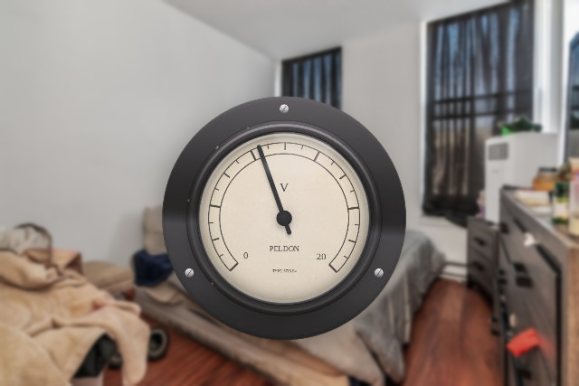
8.5 V
